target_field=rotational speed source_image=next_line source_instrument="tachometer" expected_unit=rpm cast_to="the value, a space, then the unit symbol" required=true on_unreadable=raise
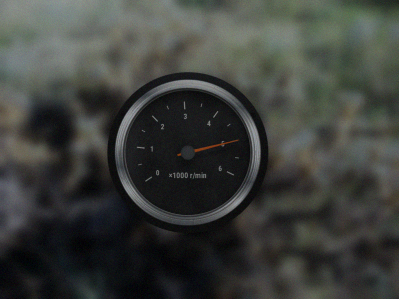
5000 rpm
